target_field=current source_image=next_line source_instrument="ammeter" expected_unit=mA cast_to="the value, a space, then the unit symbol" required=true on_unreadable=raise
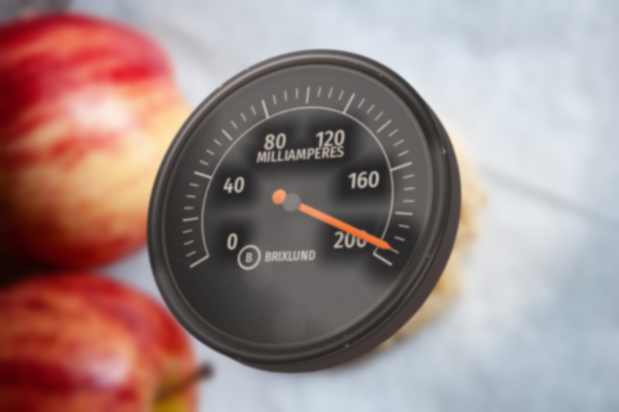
195 mA
